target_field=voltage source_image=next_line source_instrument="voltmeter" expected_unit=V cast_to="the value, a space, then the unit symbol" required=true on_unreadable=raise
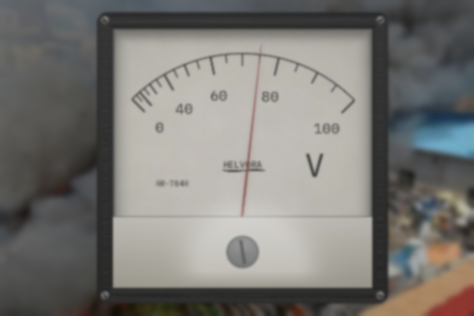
75 V
